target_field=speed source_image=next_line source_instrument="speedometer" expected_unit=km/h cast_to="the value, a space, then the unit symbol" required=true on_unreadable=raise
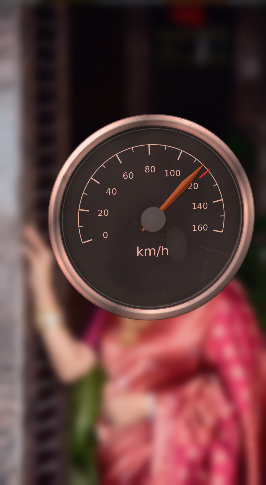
115 km/h
